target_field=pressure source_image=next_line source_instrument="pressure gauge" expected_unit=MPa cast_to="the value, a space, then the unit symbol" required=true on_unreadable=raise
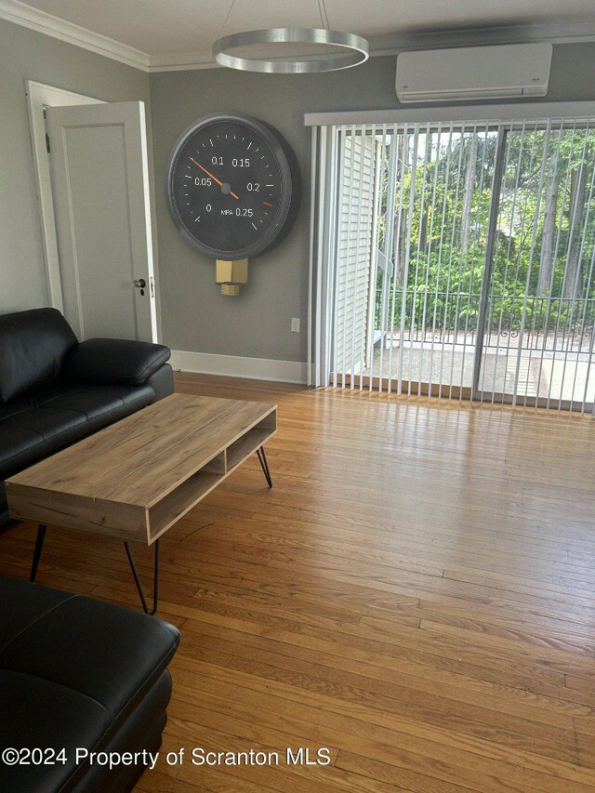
0.07 MPa
